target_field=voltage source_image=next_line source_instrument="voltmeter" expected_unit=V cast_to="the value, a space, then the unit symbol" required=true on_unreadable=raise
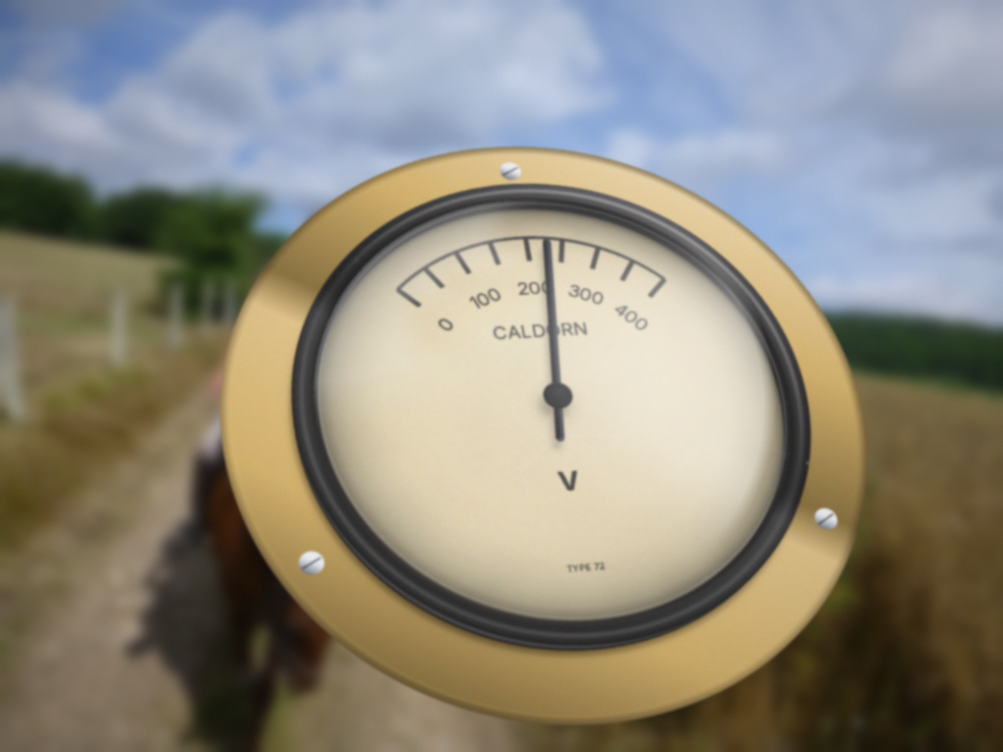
225 V
